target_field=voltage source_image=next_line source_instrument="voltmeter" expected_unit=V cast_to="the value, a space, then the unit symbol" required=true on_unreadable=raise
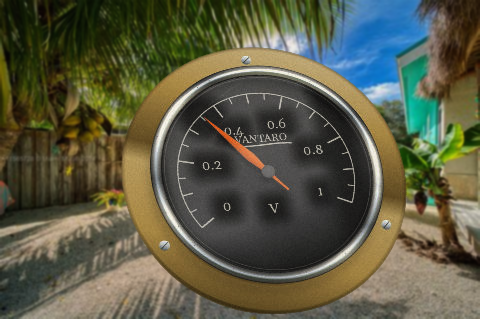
0.35 V
